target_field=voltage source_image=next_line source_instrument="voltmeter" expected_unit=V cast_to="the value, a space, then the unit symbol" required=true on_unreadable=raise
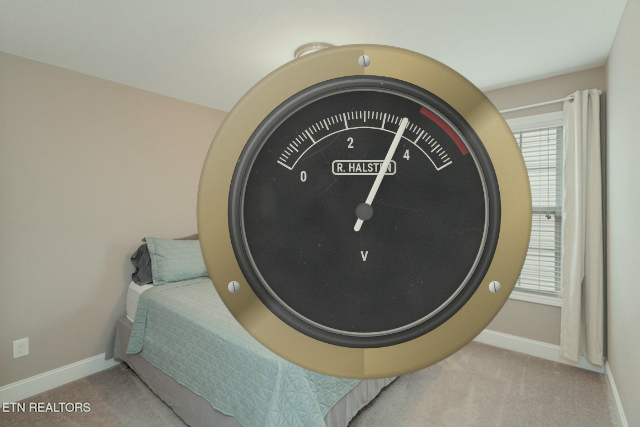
3.5 V
